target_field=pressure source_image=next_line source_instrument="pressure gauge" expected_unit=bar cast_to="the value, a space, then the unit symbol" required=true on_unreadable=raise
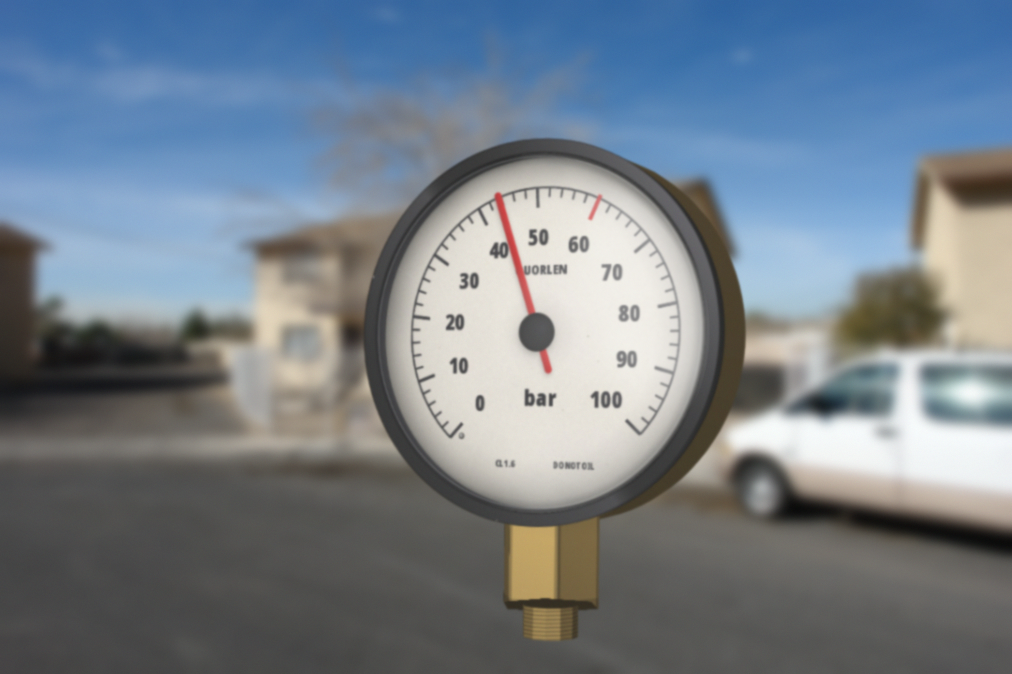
44 bar
